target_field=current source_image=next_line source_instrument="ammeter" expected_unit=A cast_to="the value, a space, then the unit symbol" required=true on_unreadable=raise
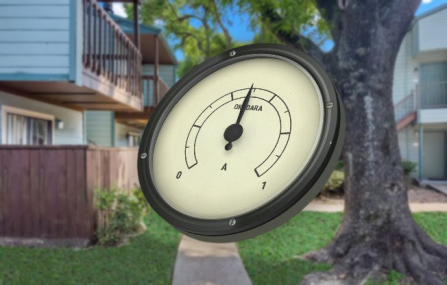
0.5 A
